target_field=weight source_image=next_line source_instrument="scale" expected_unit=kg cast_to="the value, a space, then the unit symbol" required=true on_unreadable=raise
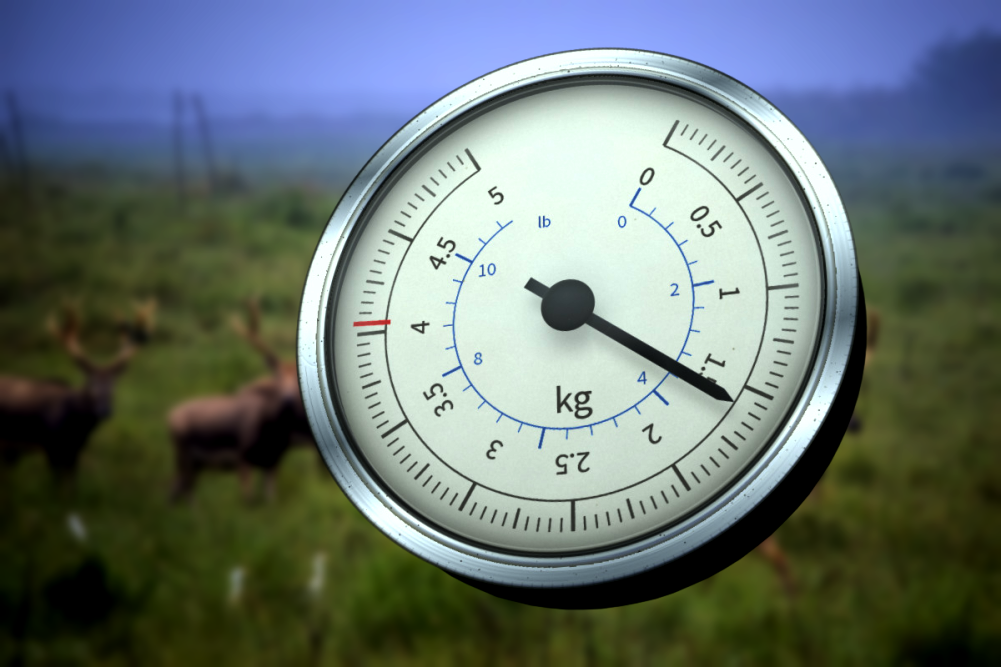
1.6 kg
